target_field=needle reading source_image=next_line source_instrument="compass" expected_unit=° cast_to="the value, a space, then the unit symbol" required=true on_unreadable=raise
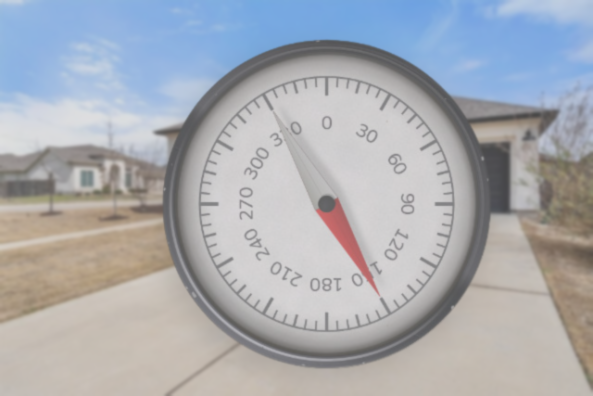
150 °
